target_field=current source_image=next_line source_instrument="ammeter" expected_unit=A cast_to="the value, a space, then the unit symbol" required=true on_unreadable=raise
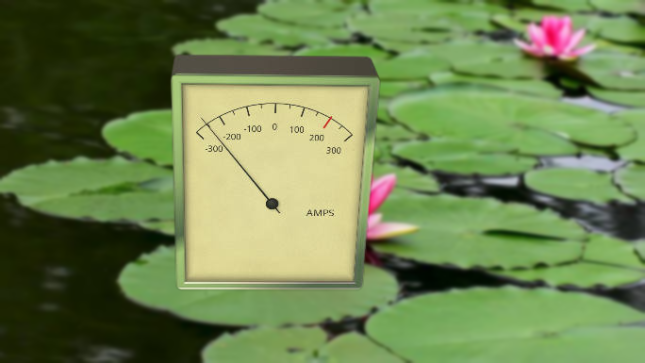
-250 A
